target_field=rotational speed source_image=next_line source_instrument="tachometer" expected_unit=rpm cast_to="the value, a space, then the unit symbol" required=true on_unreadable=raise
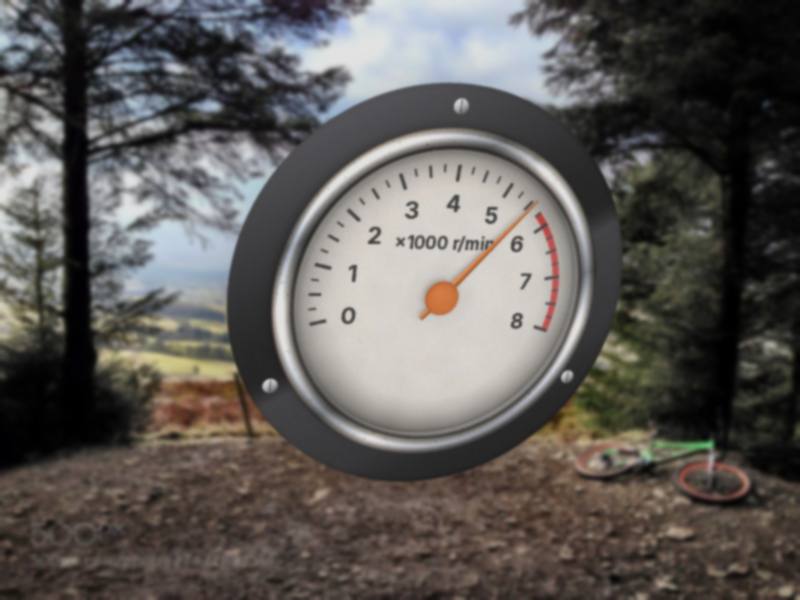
5500 rpm
